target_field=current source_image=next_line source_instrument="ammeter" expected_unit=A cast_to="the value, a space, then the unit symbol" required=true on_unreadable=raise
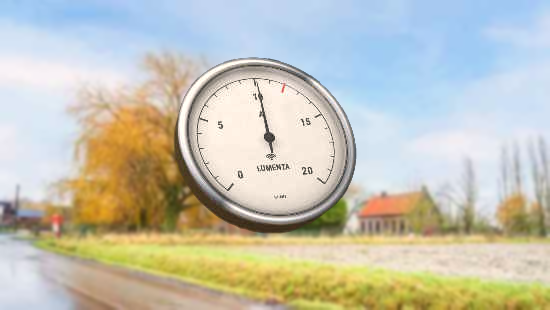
10 A
